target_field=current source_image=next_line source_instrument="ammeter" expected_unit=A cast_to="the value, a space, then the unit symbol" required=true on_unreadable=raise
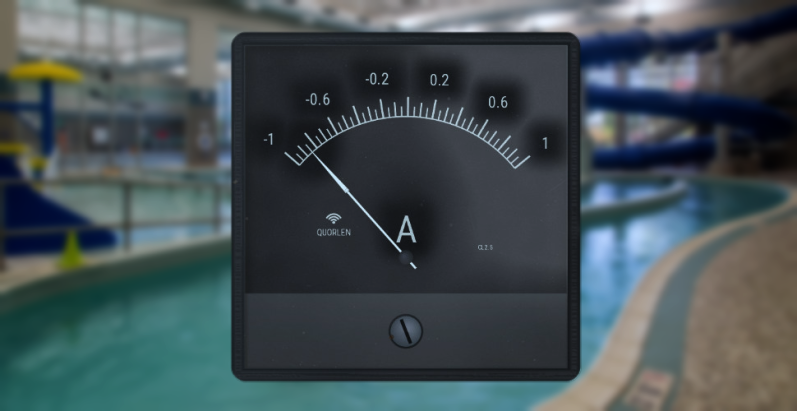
-0.85 A
